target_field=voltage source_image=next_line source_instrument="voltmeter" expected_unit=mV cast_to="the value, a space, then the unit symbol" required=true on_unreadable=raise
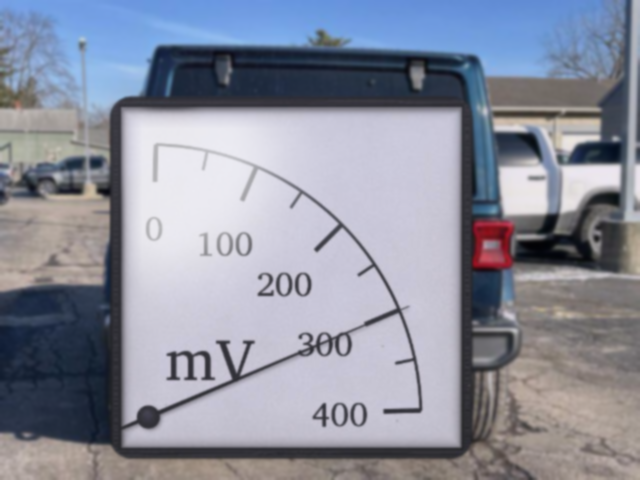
300 mV
